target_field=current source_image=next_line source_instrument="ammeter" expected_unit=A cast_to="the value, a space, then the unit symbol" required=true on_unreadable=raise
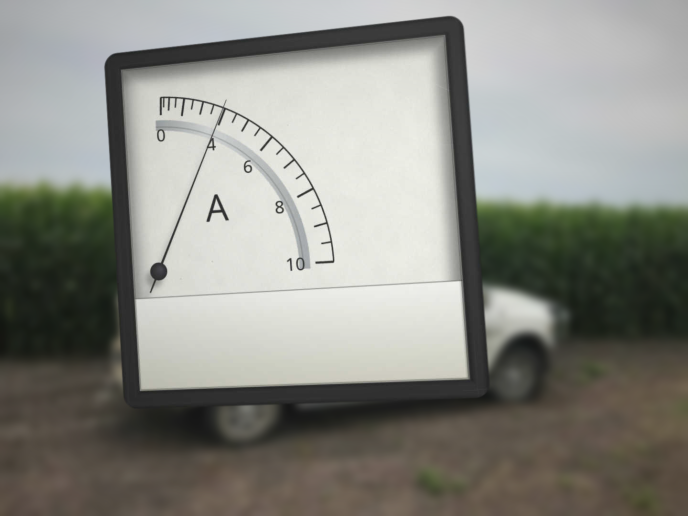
4 A
